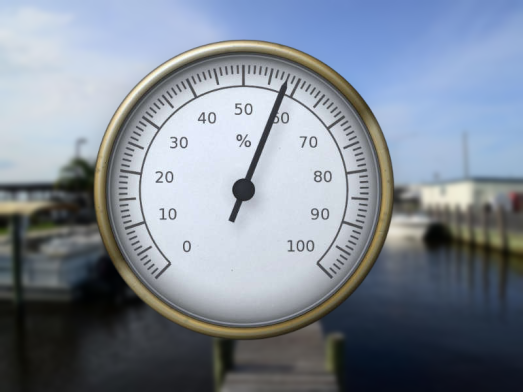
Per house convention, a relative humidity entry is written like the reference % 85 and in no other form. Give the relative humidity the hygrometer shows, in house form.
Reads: % 58
